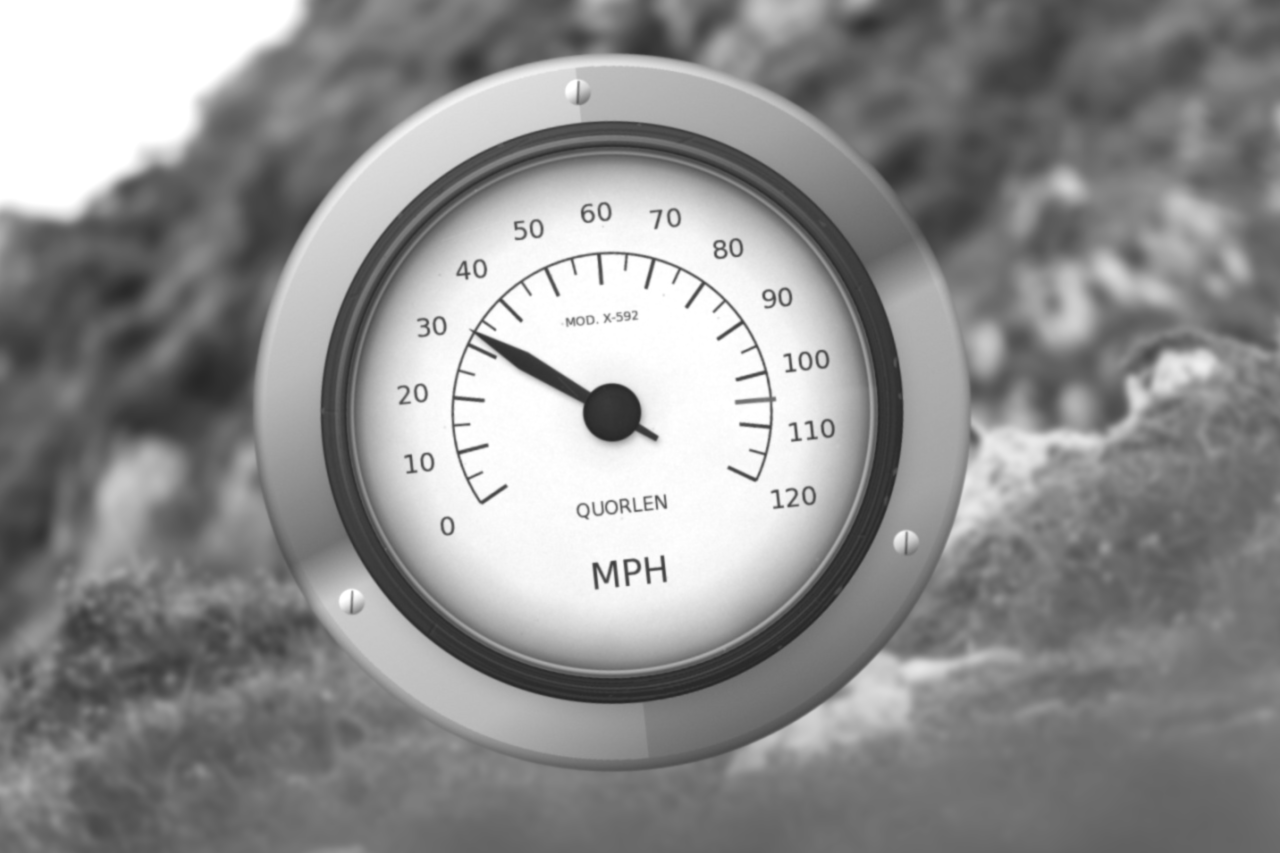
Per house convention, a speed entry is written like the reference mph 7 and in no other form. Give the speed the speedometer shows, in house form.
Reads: mph 32.5
